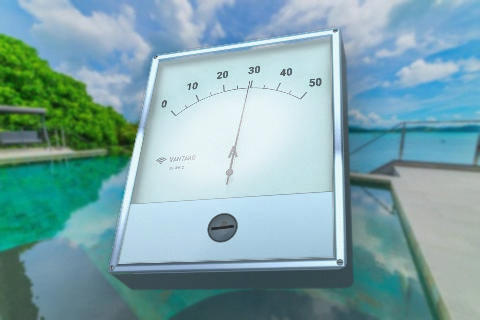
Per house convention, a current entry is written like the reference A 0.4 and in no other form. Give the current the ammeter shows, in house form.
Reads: A 30
